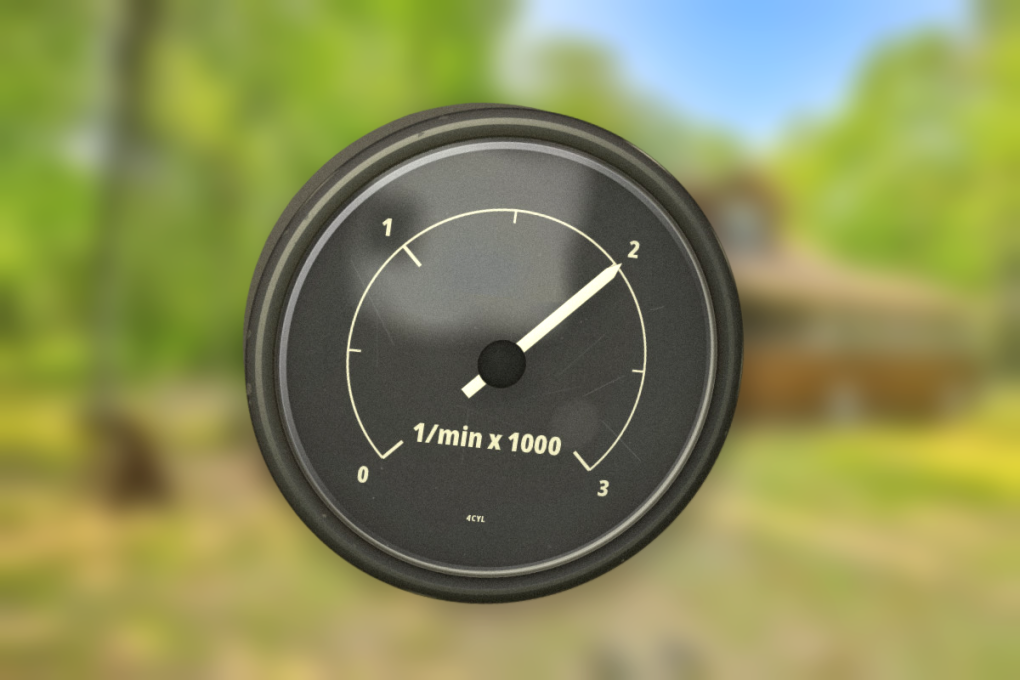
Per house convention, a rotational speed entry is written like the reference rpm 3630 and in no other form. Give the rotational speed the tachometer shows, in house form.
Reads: rpm 2000
